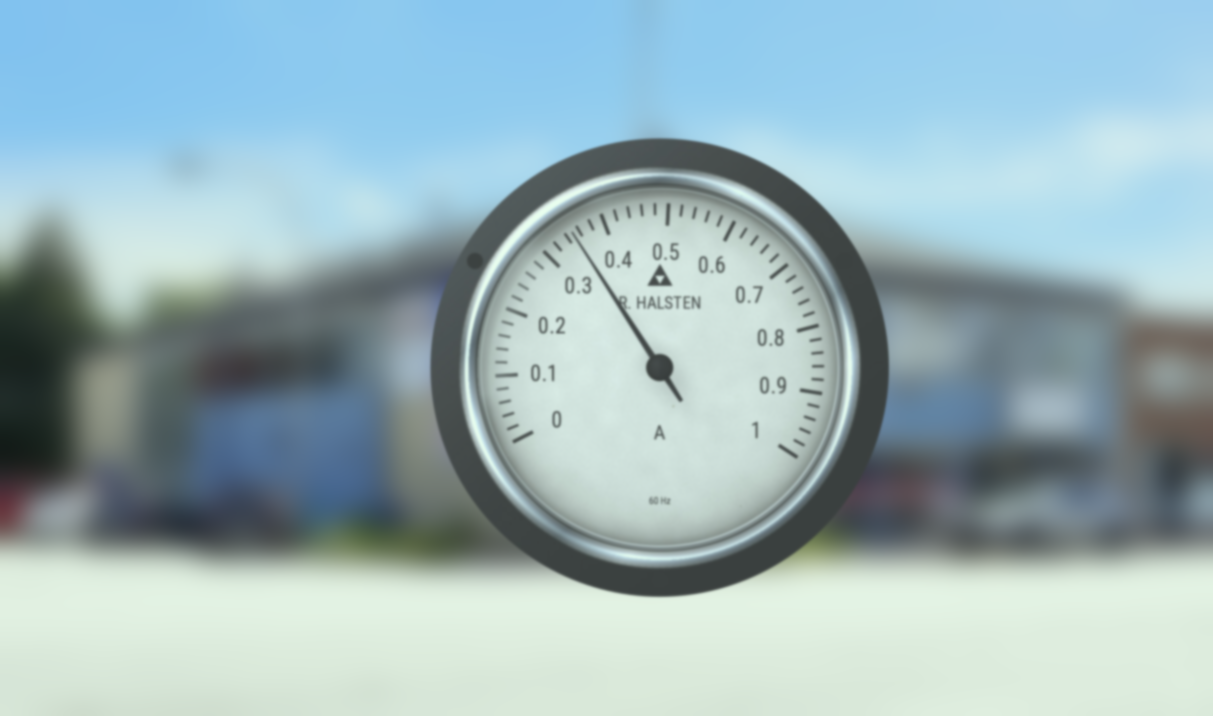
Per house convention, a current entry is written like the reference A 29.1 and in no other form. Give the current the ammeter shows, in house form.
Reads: A 0.35
